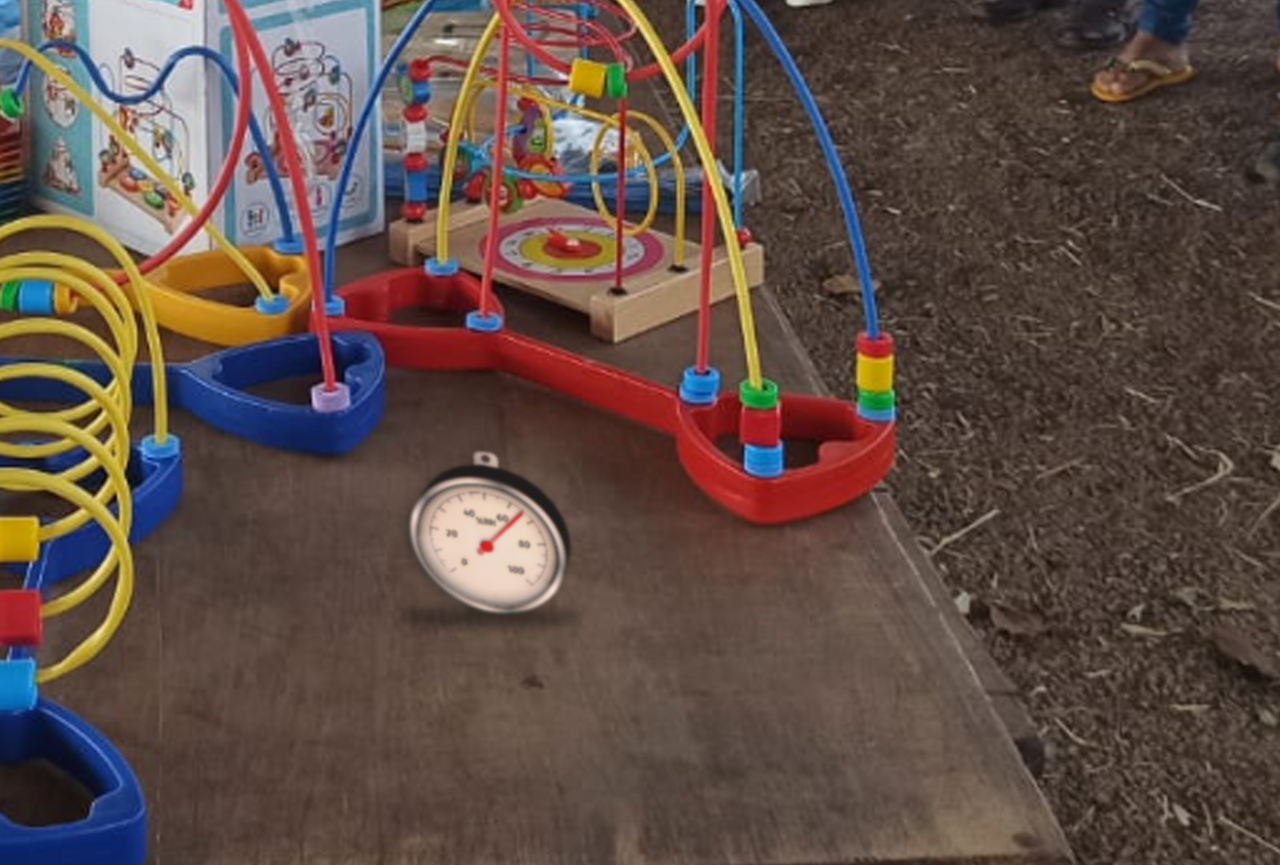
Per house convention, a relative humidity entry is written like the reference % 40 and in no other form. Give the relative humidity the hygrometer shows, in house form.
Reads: % 65
